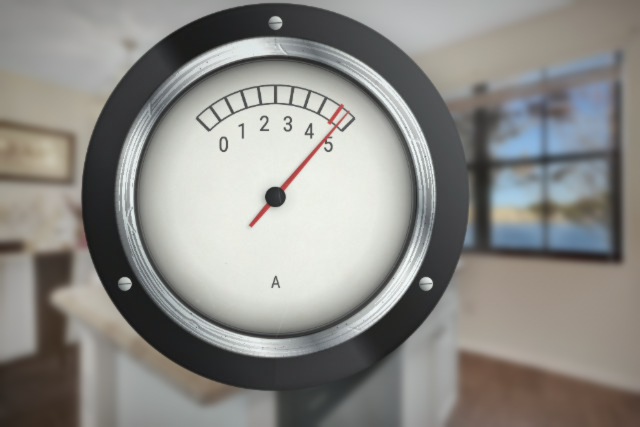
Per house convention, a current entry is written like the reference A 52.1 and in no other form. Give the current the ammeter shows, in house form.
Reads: A 4.75
